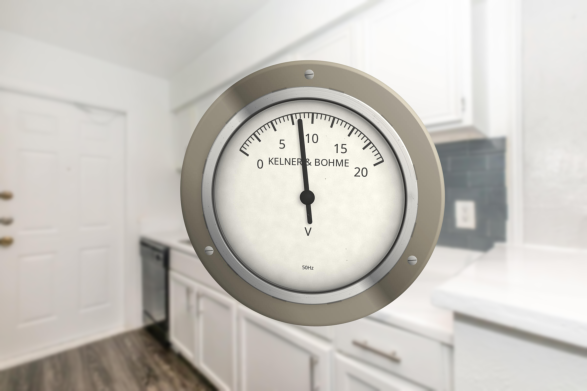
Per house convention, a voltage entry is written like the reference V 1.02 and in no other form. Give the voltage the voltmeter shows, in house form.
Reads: V 8.5
